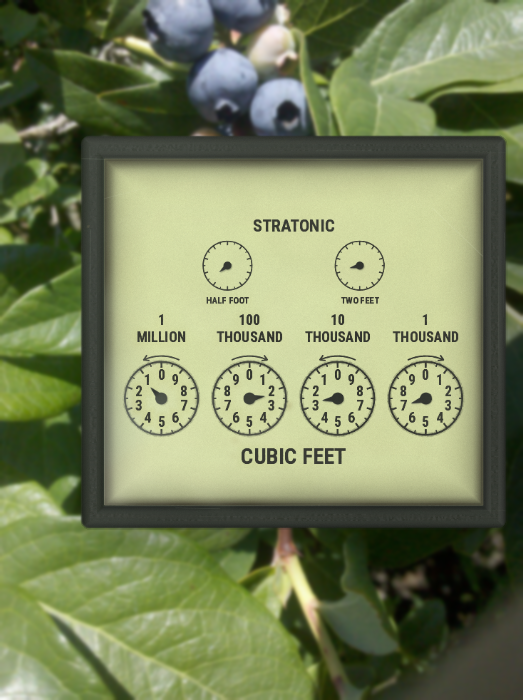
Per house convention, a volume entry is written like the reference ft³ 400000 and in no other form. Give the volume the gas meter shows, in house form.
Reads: ft³ 122700
